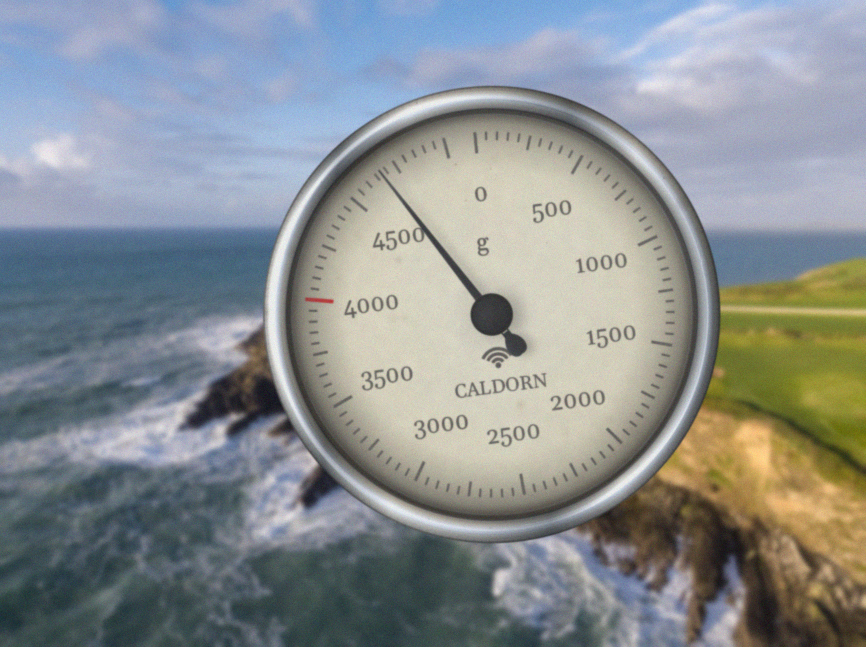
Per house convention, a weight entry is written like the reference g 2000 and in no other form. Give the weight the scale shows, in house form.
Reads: g 4675
